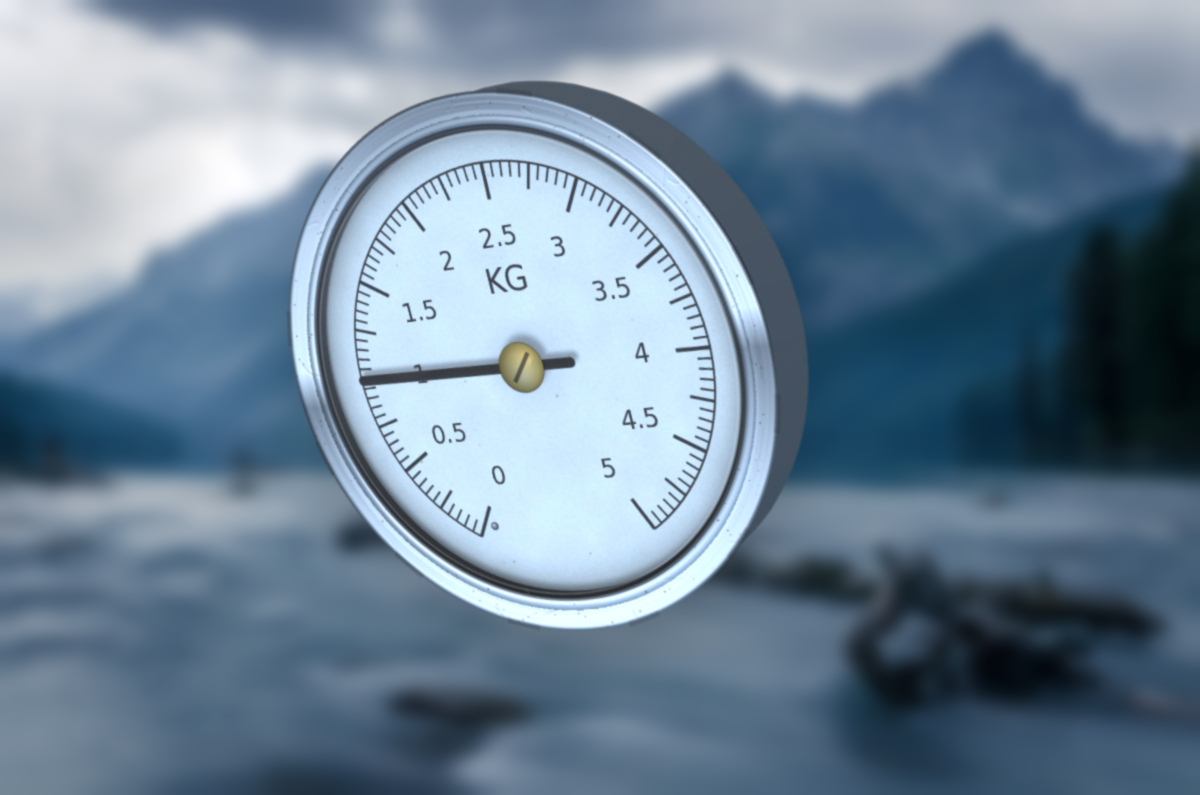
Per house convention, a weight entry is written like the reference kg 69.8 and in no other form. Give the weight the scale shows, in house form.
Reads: kg 1
